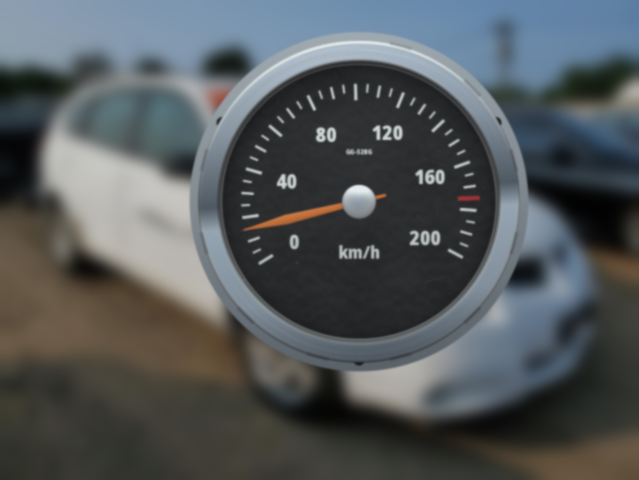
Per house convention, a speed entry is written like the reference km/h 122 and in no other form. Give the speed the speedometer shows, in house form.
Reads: km/h 15
